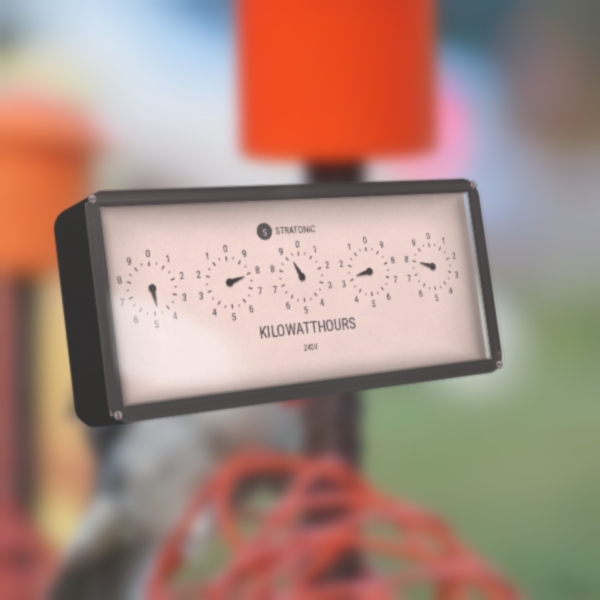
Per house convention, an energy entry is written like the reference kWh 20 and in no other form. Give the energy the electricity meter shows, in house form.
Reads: kWh 47928
